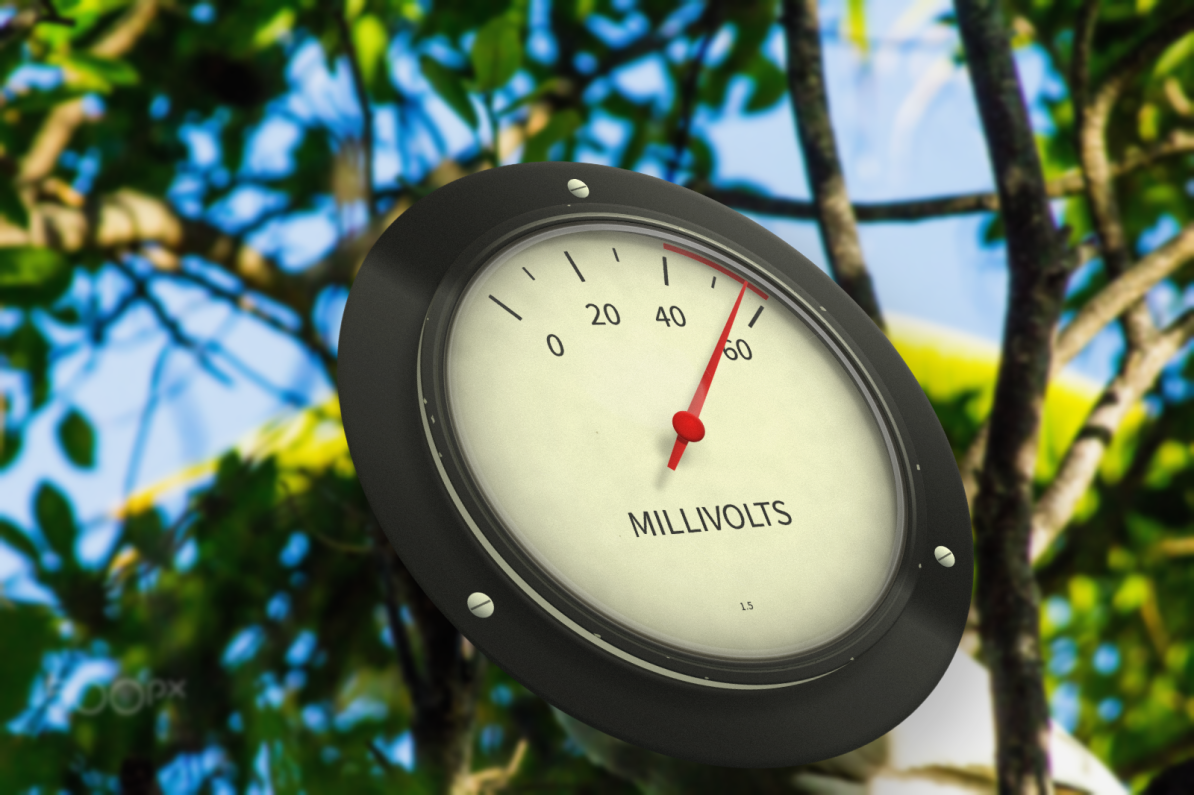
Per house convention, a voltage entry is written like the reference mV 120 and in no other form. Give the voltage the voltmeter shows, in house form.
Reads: mV 55
